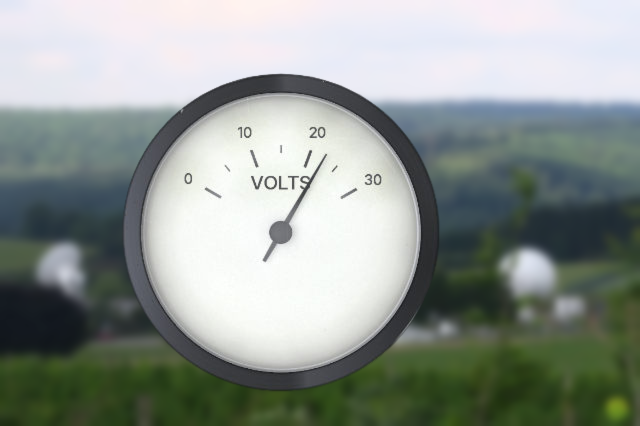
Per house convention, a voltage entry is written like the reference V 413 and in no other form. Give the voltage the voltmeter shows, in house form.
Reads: V 22.5
